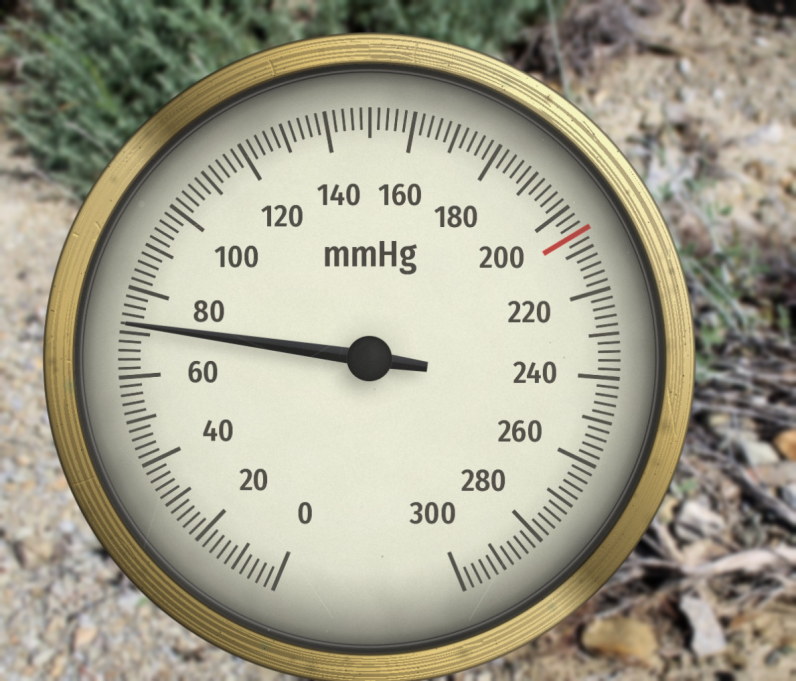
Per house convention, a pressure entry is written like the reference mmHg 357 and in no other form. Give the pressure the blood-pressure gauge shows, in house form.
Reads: mmHg 72
